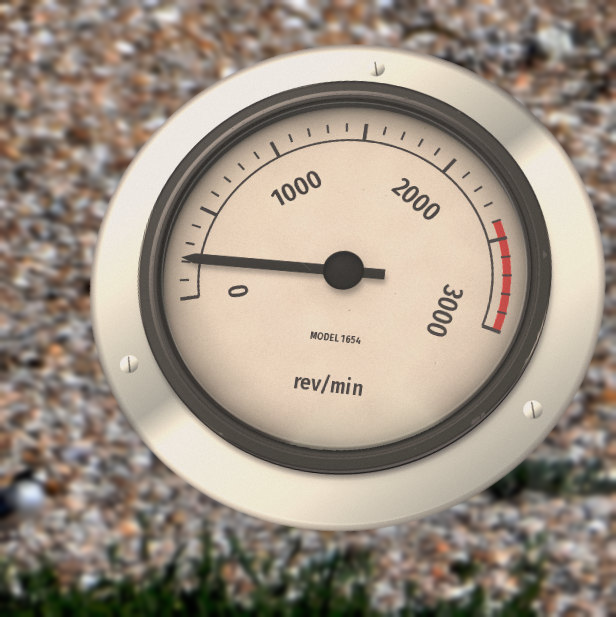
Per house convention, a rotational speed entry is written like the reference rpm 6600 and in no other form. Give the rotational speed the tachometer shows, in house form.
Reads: rpm 200
